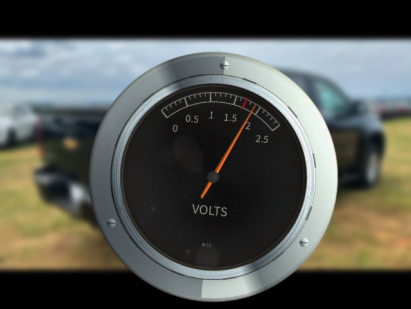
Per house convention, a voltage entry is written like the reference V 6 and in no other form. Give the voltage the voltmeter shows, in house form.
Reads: V 1.9
